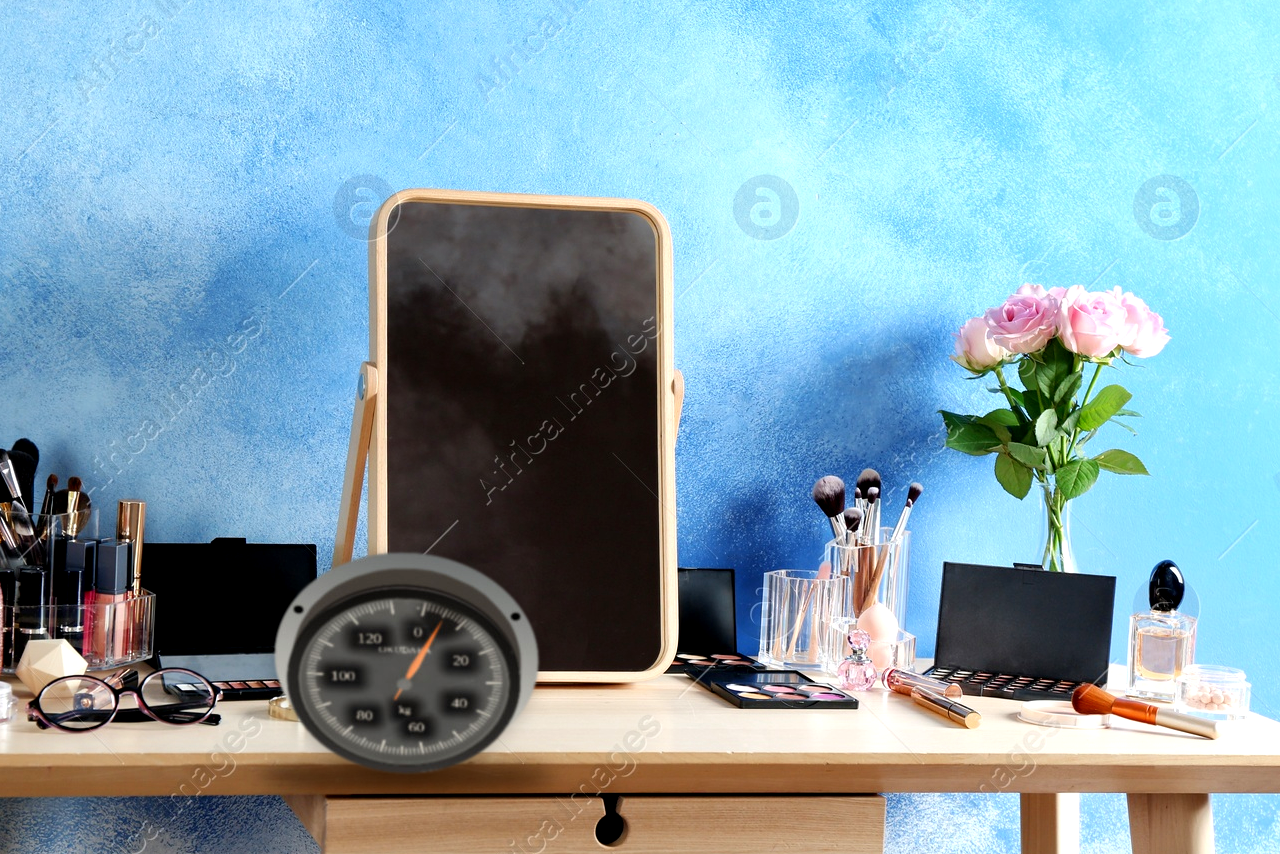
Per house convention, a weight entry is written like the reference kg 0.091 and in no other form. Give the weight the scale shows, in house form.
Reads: kg 5
